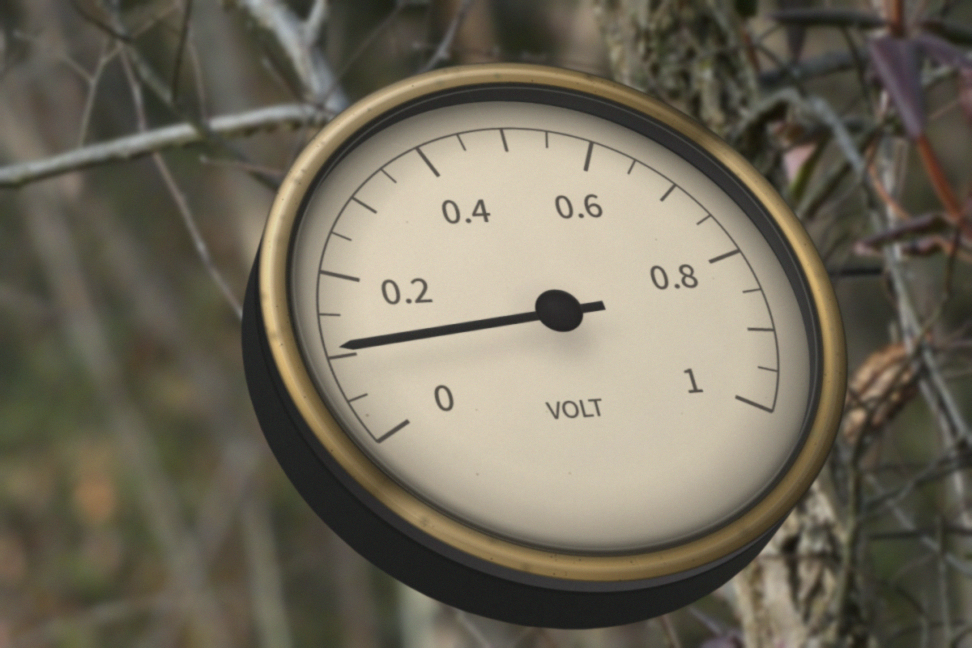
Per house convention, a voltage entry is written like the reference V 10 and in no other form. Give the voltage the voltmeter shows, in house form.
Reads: V 0.1
